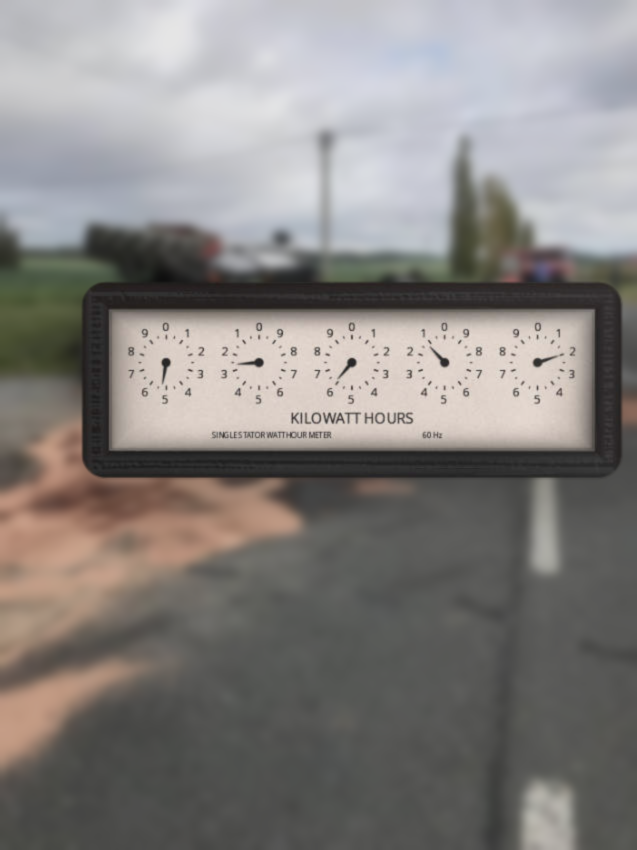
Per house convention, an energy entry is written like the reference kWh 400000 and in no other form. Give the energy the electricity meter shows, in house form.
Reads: kWh 52612
